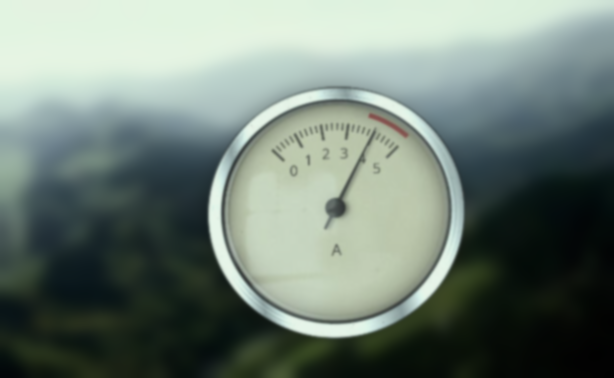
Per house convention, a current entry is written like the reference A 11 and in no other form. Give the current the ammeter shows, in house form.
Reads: A 4
